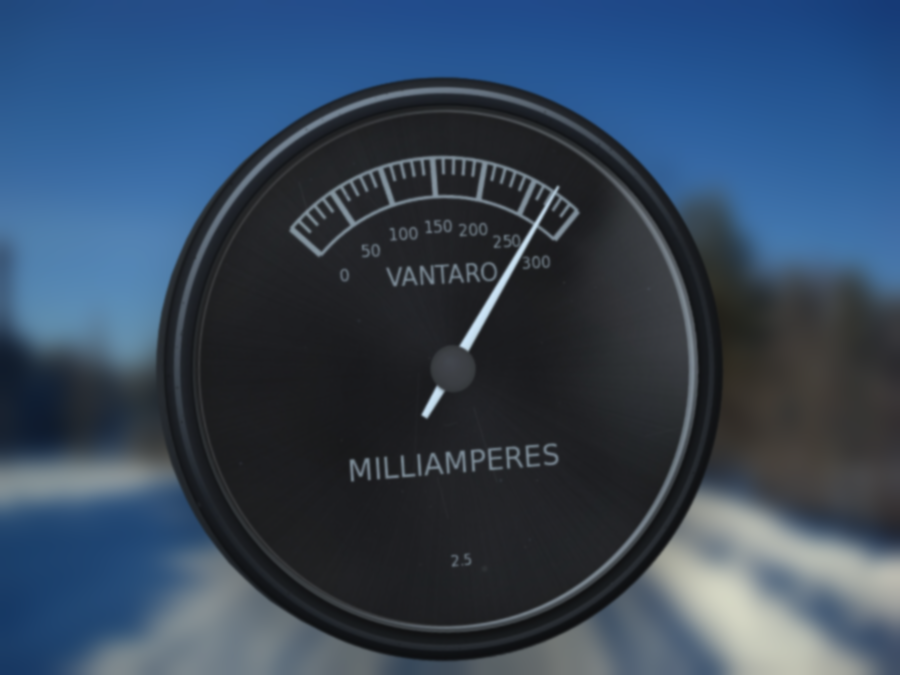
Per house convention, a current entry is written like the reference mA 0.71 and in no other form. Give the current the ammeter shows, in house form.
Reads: mA 270
